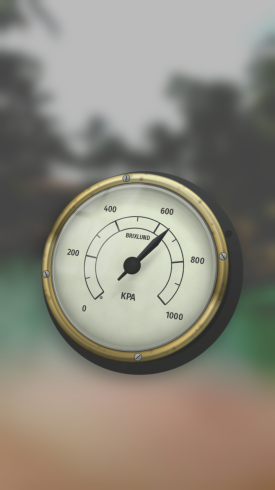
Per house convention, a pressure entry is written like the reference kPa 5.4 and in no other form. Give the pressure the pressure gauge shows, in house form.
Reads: kPa 650
